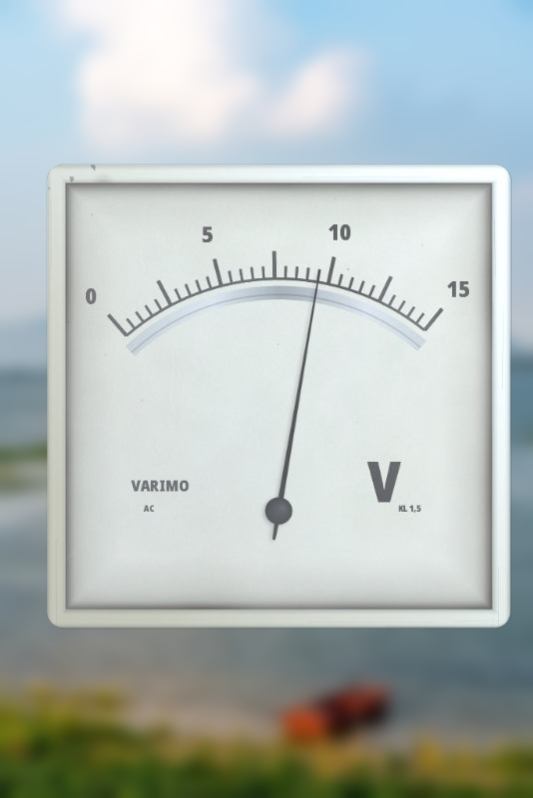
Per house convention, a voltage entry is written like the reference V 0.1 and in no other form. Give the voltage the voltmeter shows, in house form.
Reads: V 9.5
